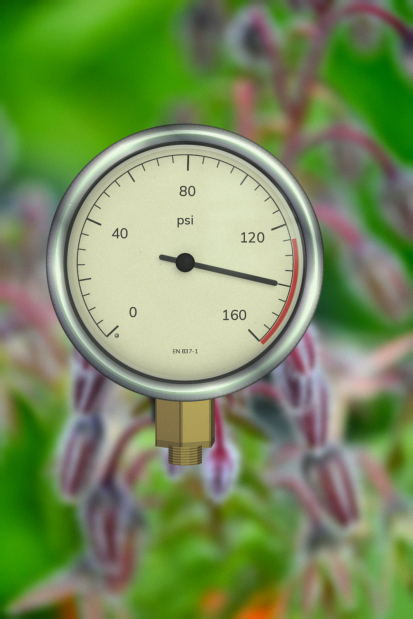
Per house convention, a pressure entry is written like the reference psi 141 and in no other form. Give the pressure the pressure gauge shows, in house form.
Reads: psi 140
